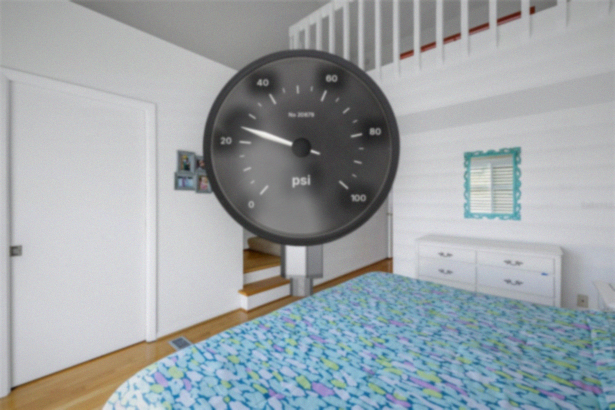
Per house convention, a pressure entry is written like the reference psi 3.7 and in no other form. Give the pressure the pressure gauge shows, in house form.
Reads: psi 25
